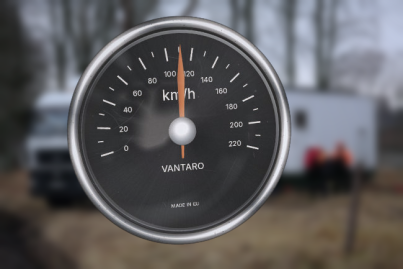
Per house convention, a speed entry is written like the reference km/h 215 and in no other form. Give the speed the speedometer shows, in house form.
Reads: km/h 110
